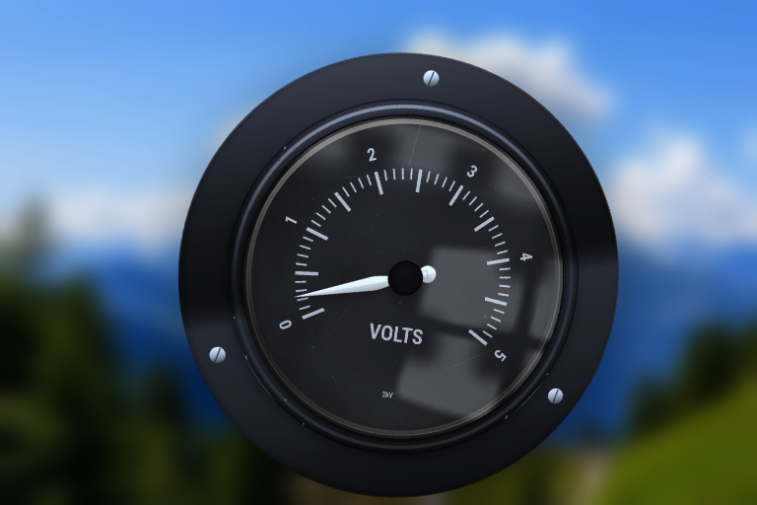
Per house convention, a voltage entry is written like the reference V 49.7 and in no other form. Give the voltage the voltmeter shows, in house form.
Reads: V 0.25
